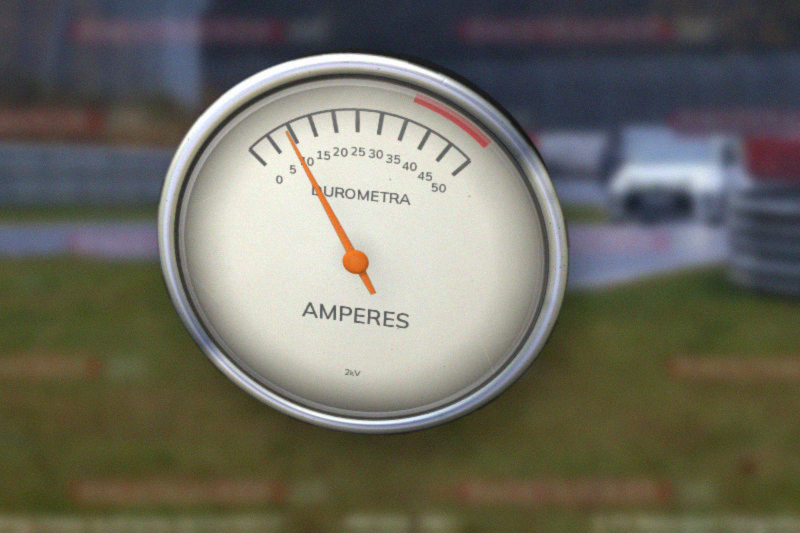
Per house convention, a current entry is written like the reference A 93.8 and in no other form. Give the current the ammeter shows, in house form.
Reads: A 10
